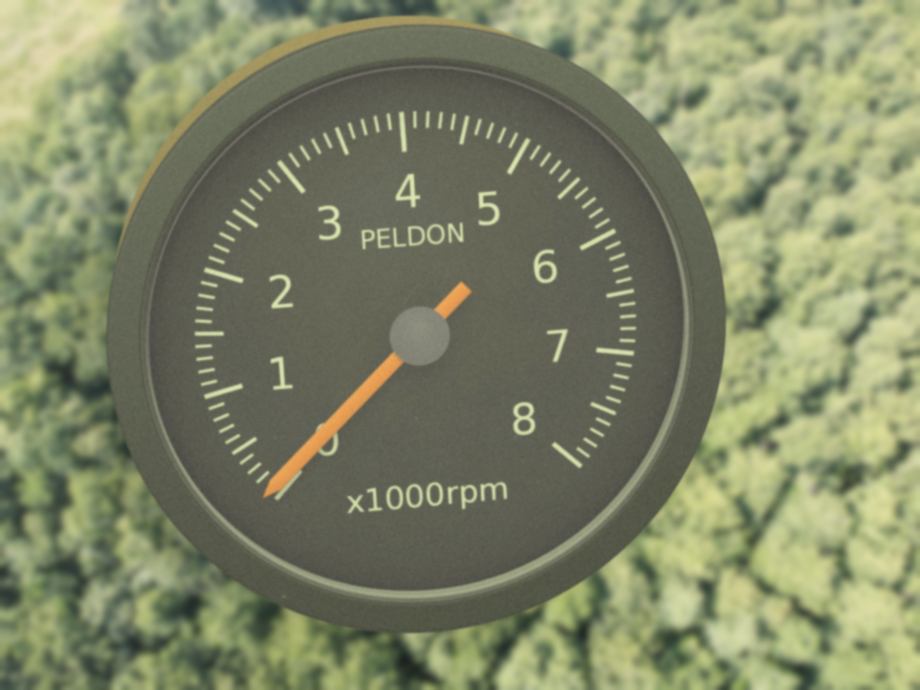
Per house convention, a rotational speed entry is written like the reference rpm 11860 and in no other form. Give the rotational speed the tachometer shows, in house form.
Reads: rpm 100
